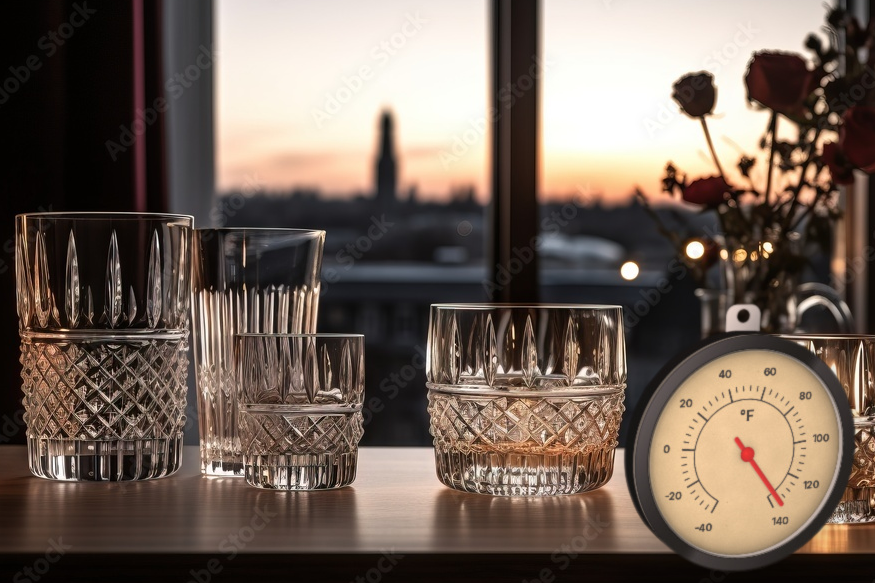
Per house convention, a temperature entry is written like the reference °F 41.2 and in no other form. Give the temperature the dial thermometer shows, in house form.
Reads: °F 136
